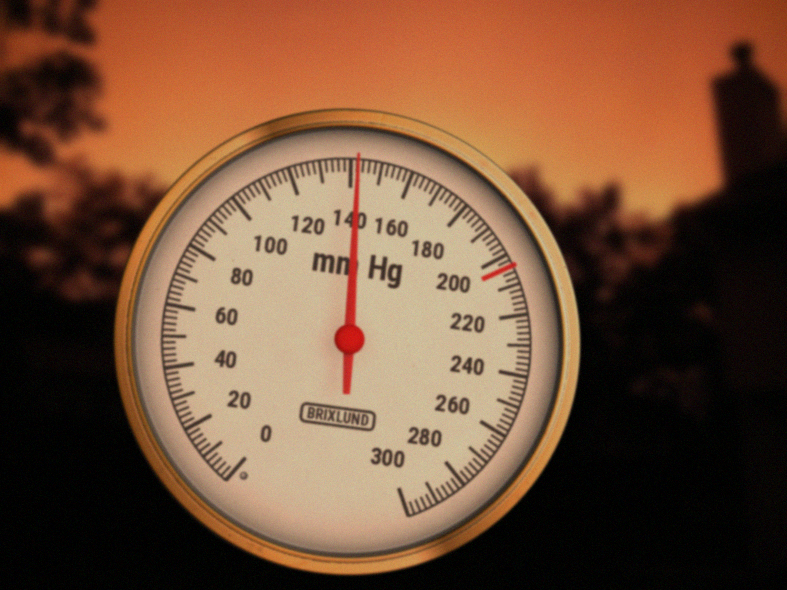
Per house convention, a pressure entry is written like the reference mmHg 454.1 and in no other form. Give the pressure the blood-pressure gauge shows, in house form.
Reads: mmHg 142
